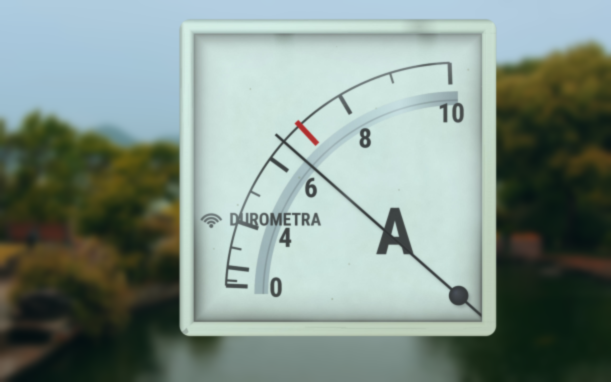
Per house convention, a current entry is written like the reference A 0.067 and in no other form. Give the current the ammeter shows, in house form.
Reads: A 6.5
